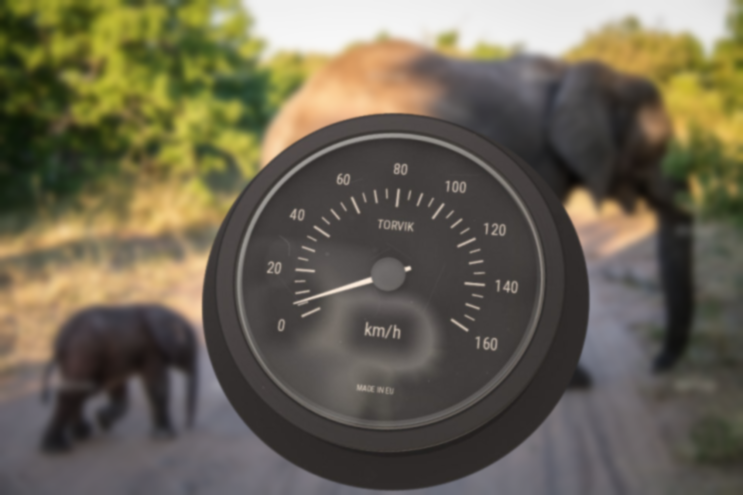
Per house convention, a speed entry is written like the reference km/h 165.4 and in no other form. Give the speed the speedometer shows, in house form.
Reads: km/h 5
